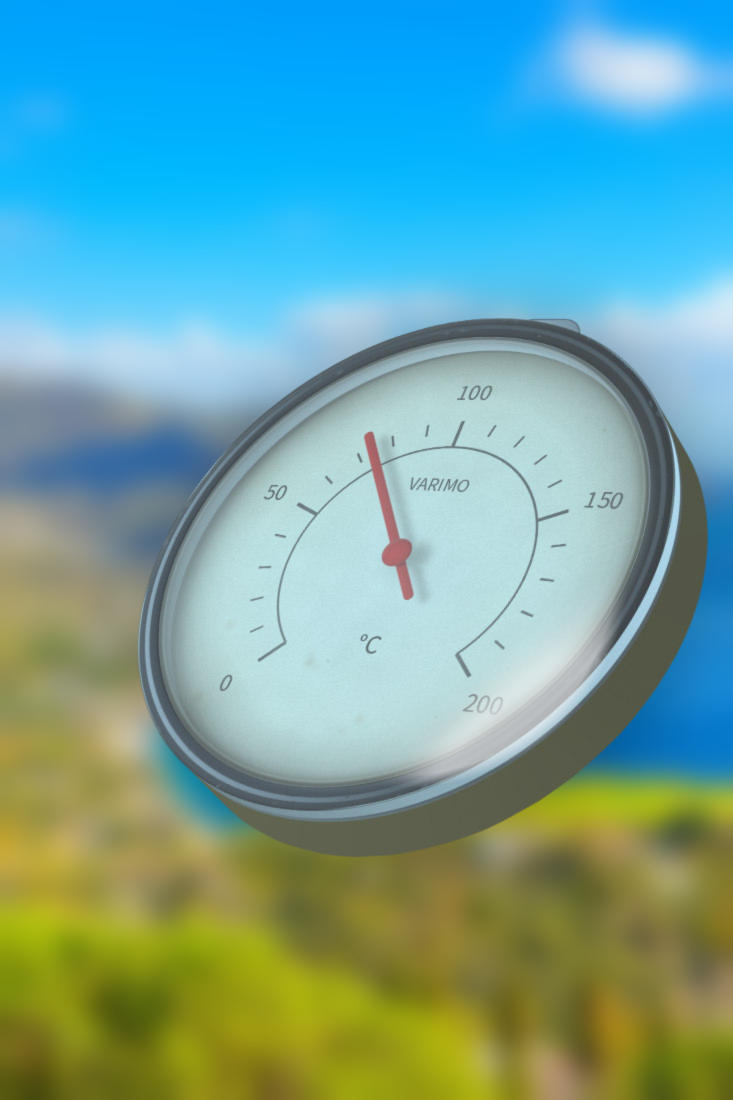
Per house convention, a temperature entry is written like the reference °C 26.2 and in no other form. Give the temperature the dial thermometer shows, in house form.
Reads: °C 75
